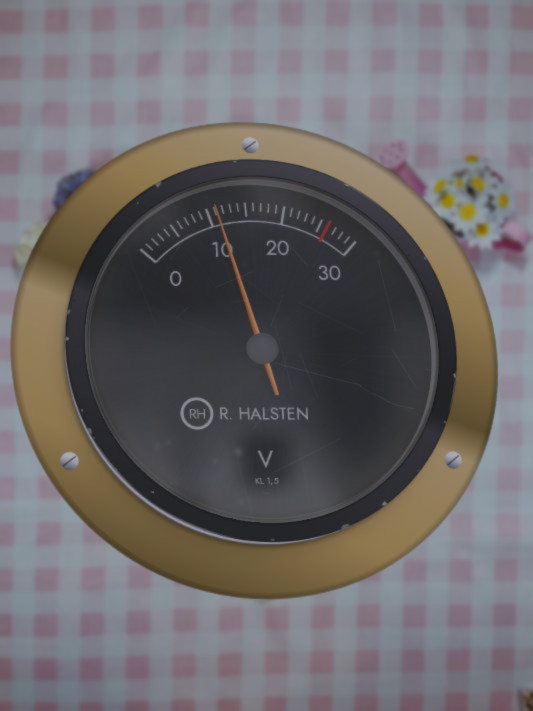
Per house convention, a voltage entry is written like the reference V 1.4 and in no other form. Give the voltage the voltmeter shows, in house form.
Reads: V 11
